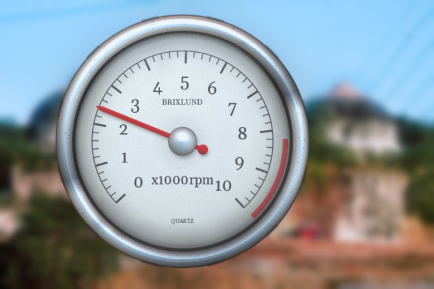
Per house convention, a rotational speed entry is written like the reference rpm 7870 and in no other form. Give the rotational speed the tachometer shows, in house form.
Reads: rpm 2400
